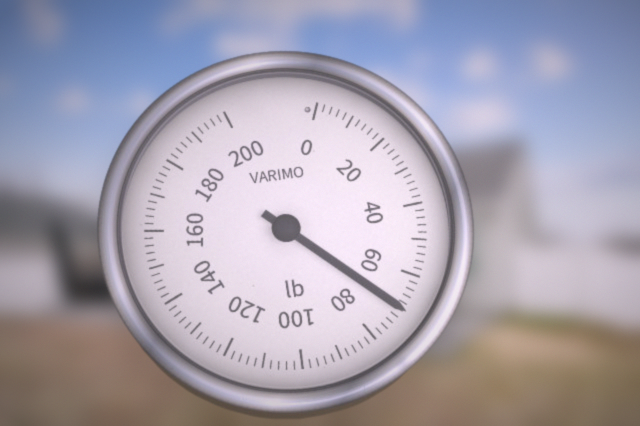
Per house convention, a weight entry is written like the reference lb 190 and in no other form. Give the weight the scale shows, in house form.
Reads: lb 70
